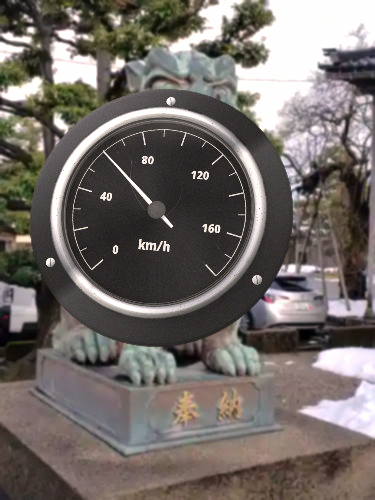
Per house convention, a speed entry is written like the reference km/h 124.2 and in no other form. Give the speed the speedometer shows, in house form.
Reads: km/h 60
